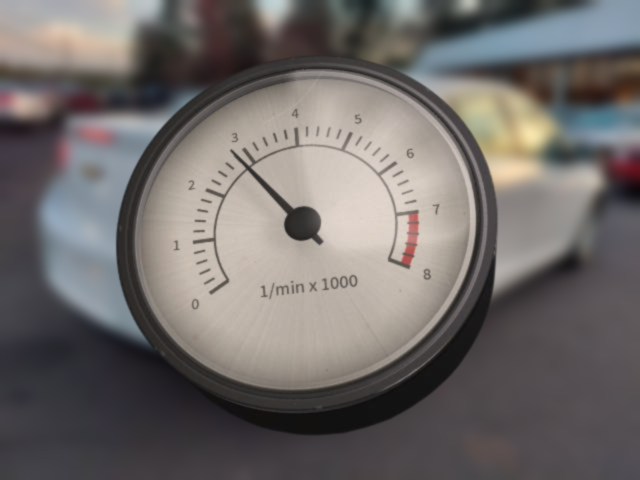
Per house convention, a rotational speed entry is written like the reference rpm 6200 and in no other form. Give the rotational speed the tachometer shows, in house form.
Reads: rpm 2800
